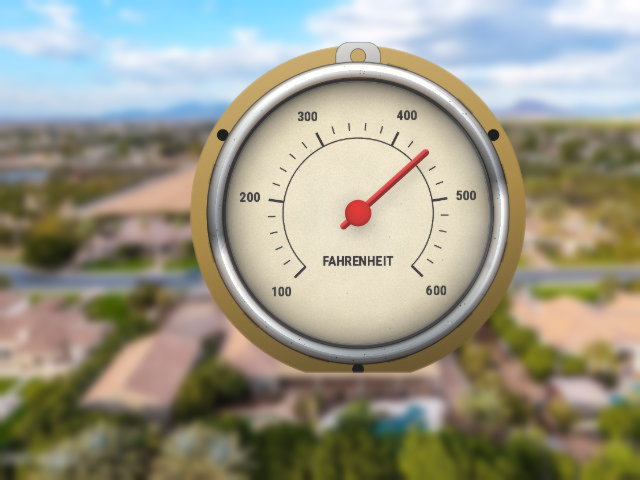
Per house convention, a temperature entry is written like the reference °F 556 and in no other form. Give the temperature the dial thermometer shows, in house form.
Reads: °F 440
